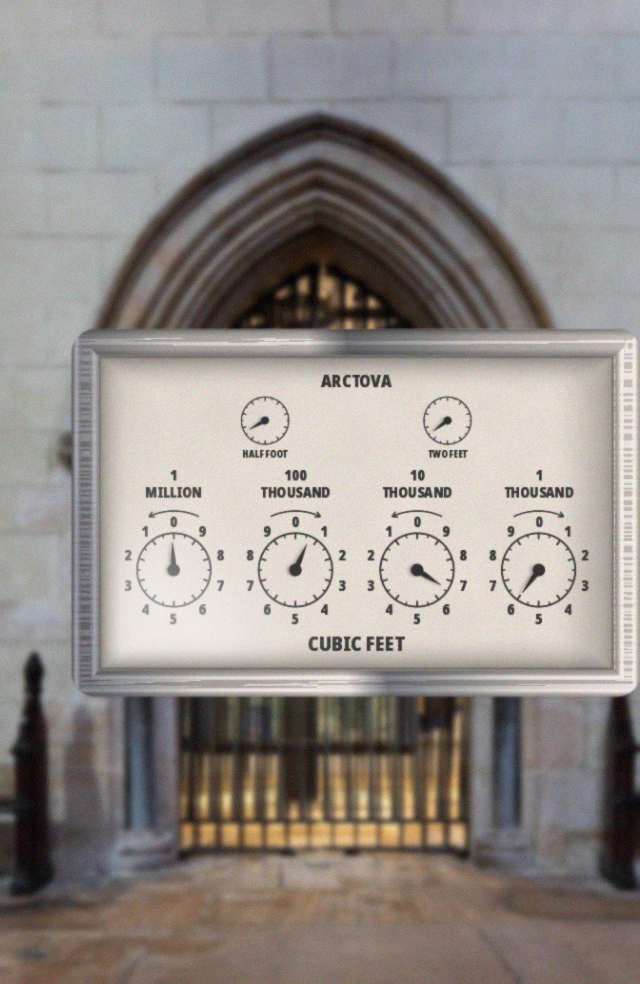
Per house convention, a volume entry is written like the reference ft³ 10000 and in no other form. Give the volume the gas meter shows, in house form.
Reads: ft³ 6600
